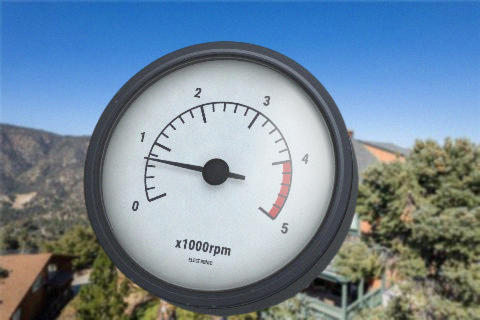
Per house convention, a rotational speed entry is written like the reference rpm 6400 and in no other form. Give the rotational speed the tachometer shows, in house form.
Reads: rpm 700
